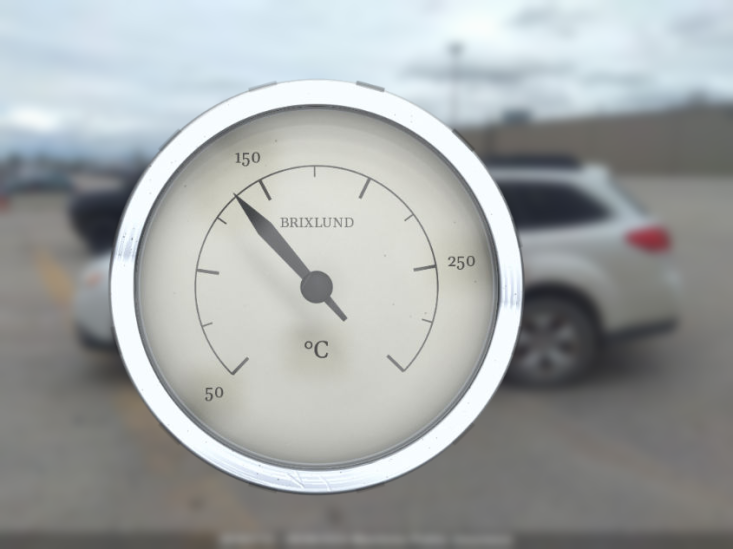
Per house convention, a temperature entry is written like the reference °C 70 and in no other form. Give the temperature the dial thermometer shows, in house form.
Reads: °C 137.5
